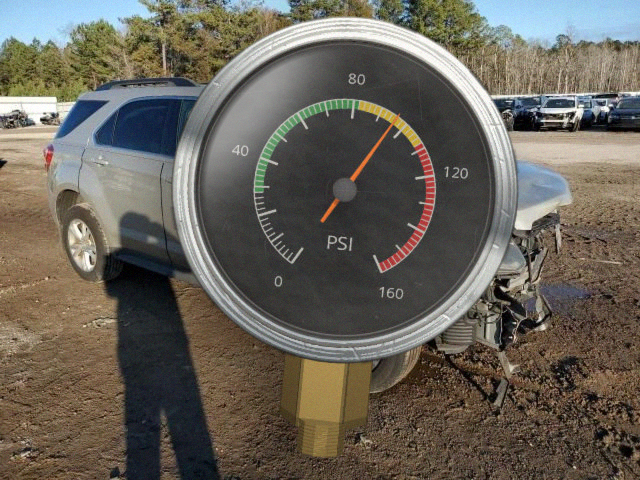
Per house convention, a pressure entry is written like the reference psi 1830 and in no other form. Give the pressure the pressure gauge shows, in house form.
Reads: psi 96
